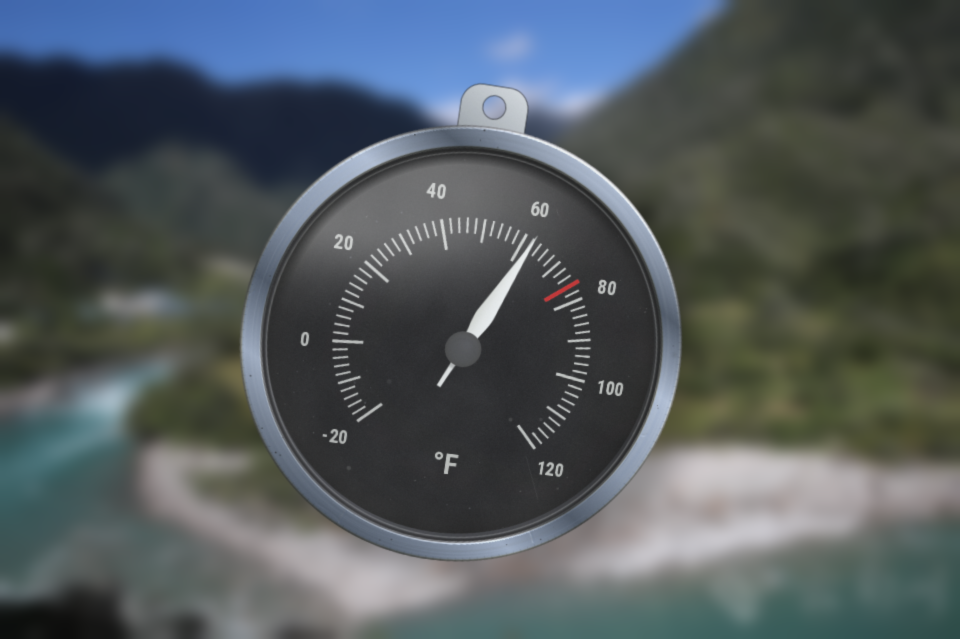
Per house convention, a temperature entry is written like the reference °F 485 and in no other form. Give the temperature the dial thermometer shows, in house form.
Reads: °F 62
